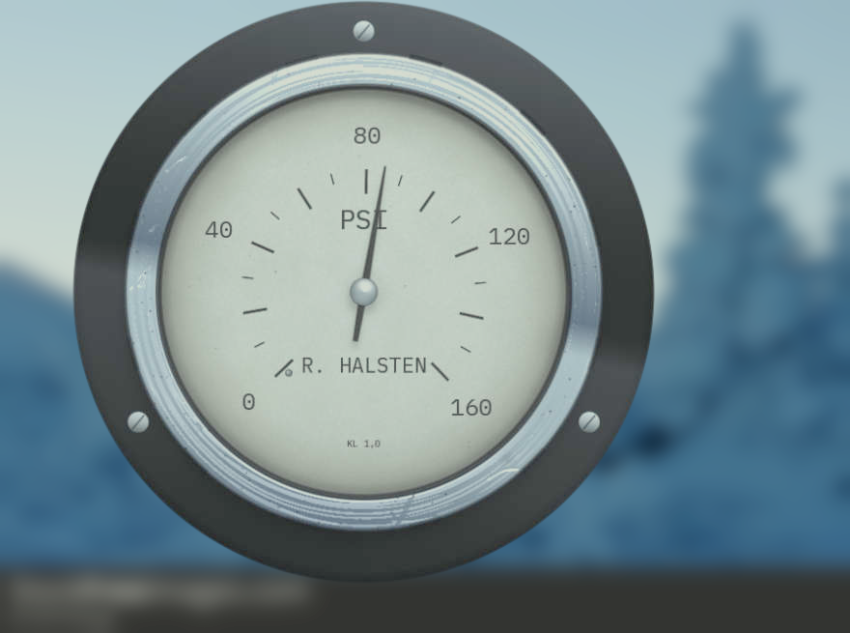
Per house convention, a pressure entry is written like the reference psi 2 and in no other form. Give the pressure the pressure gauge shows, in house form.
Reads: psi 85
